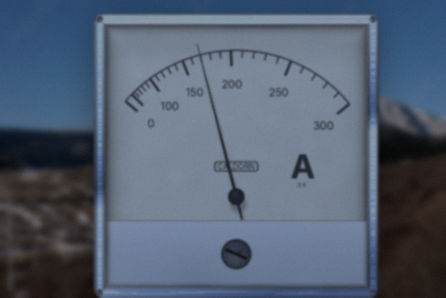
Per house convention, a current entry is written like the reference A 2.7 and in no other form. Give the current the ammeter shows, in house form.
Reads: A 170
